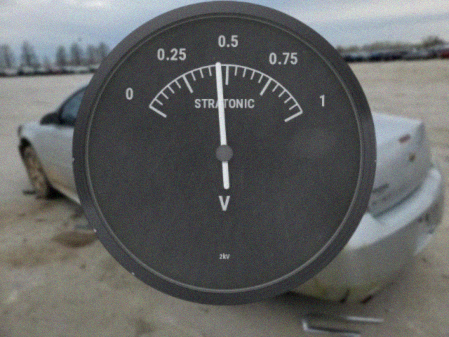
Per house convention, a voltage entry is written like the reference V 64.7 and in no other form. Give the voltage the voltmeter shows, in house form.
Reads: V 0.45
